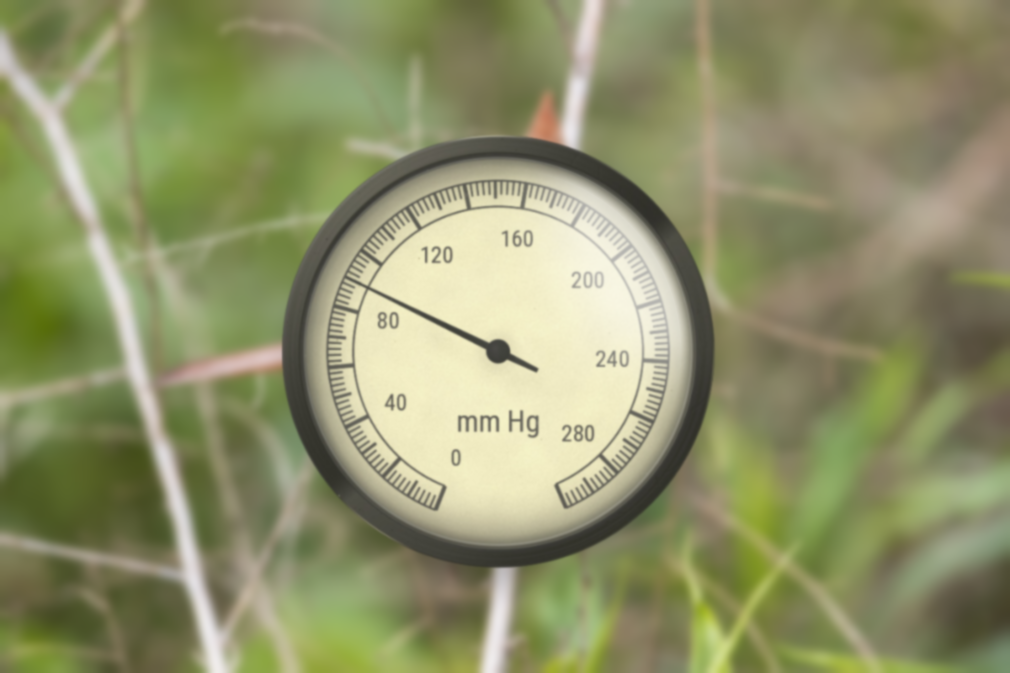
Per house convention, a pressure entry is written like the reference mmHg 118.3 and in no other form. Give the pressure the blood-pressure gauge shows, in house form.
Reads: mmHg 90
